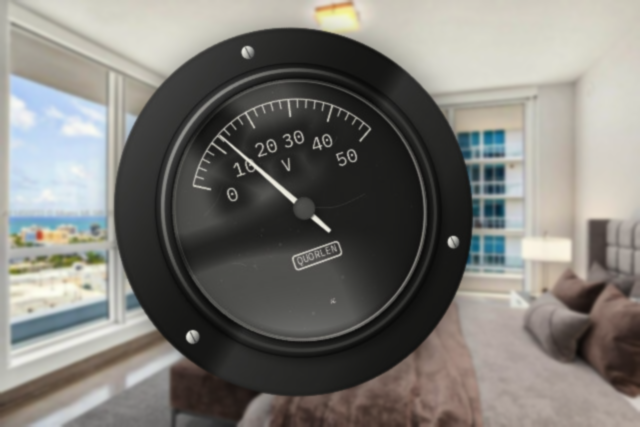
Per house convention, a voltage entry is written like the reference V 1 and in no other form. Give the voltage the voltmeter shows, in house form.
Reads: V 12
